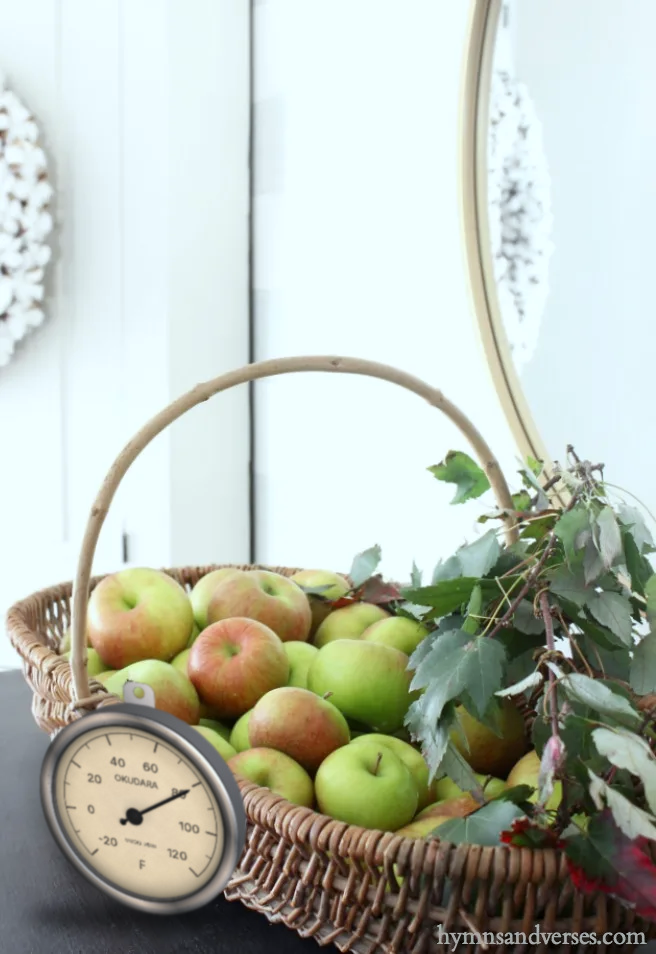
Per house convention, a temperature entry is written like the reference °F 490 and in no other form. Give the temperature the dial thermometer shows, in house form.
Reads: °F 80
